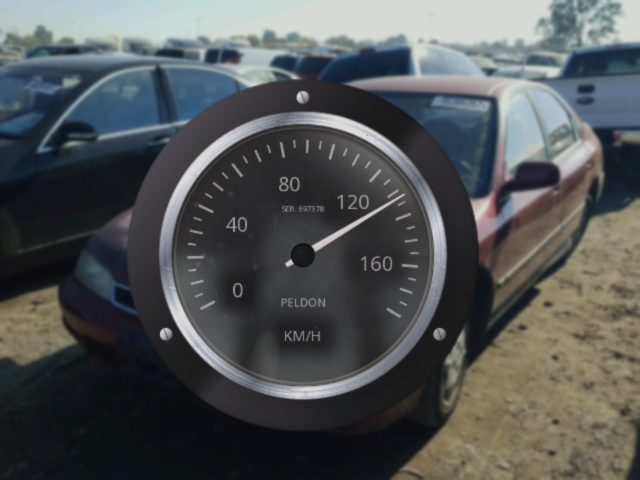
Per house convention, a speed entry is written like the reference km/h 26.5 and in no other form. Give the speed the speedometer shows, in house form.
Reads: km/h 132.5
